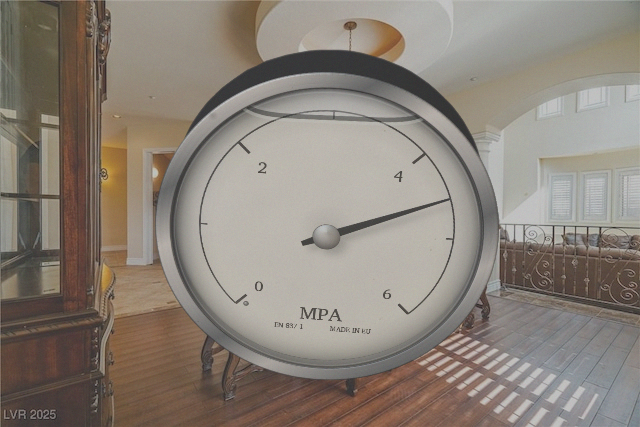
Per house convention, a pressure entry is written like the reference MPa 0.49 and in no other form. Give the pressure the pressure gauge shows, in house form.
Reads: MPa 4.5
